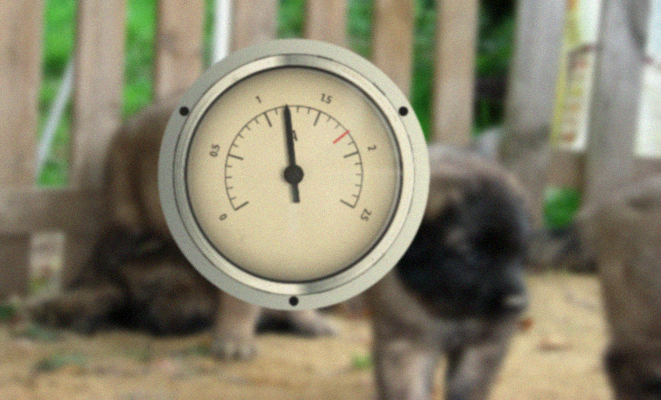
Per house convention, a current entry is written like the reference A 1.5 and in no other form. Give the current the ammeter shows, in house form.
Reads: A 1.2
